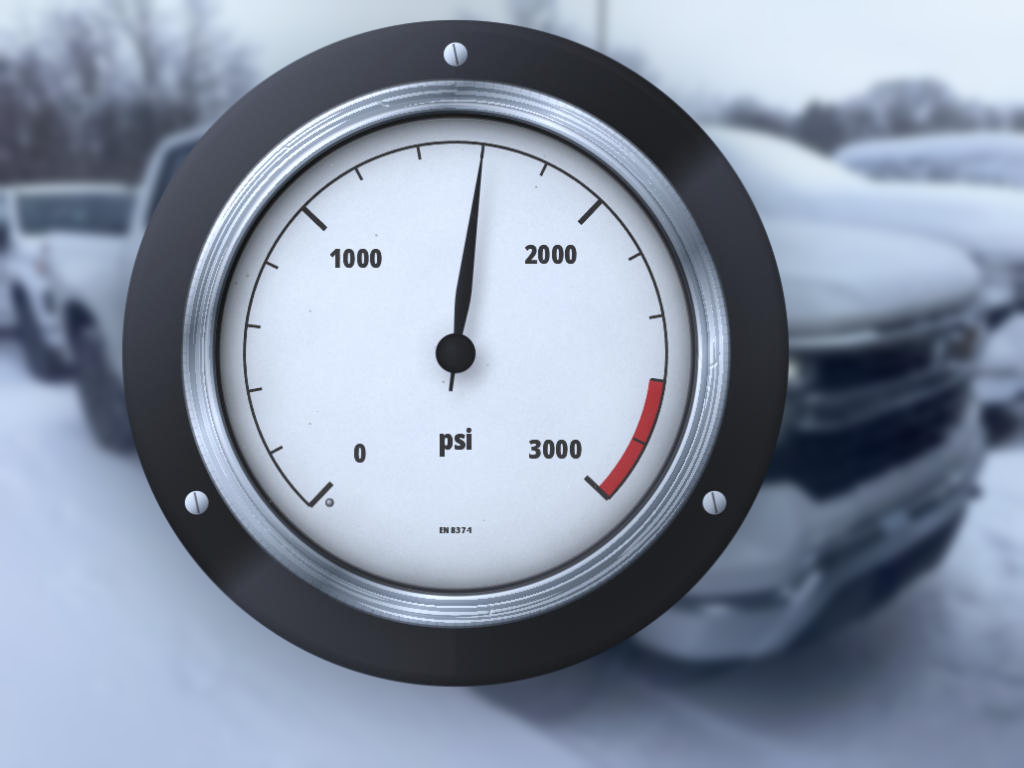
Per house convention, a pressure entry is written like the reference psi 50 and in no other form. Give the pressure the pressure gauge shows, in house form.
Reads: psi 1600
